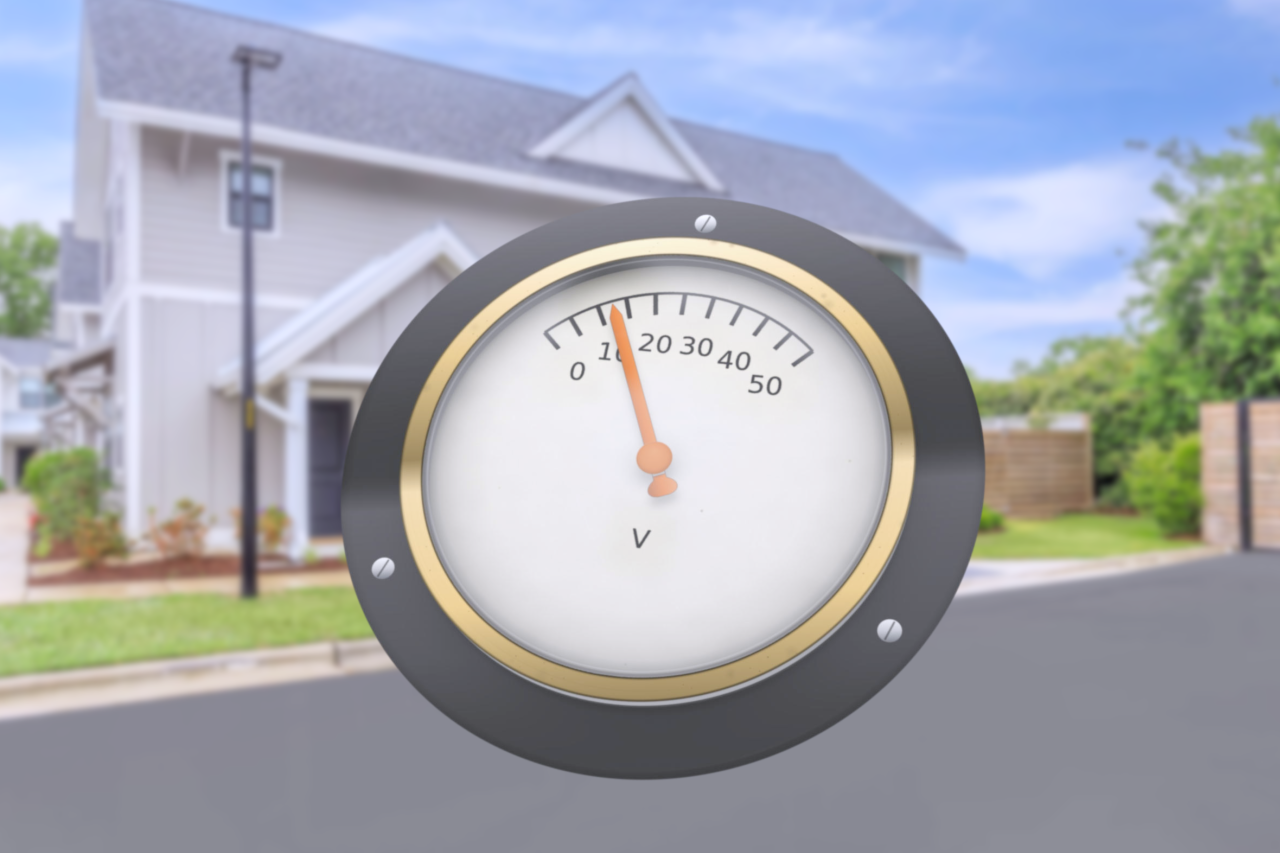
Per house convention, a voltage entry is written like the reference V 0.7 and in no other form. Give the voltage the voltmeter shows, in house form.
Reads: V 12.5
